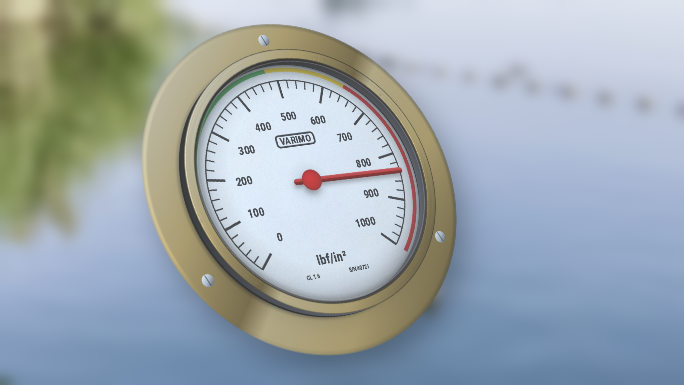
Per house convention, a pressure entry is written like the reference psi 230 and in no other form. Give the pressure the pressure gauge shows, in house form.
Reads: psi 840
